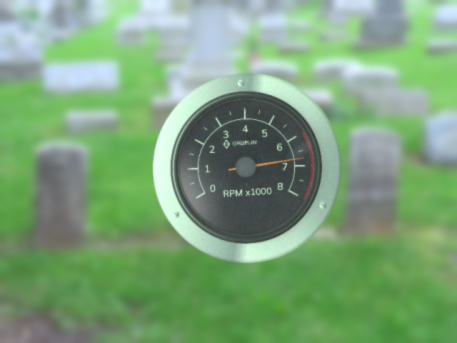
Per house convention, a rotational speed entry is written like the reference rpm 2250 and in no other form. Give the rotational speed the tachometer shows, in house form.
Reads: rpm 6750
